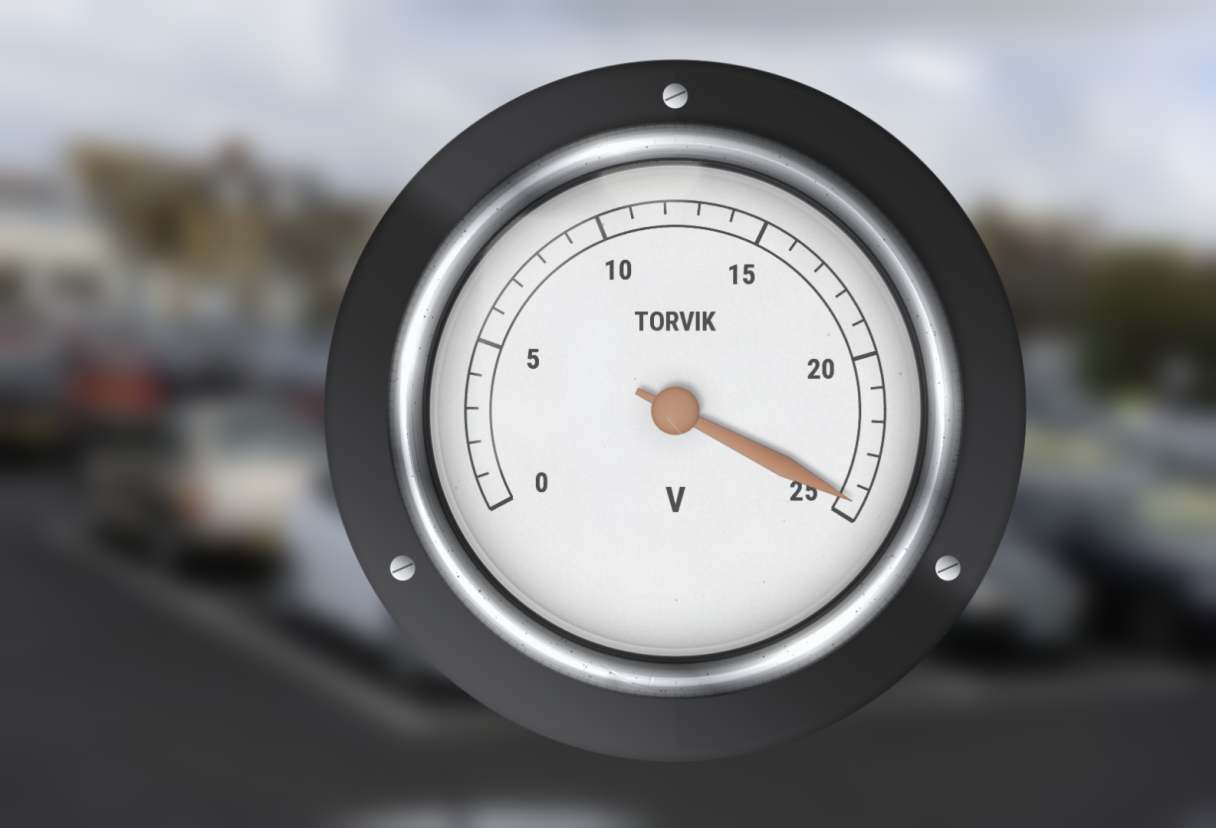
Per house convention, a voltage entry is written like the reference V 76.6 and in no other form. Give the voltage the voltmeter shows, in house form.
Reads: V 24.5
